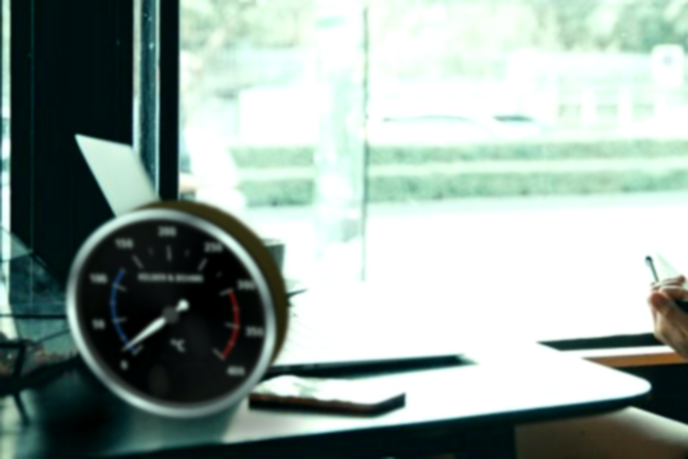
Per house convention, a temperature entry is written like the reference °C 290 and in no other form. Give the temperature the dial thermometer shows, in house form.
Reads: °C 12.5
